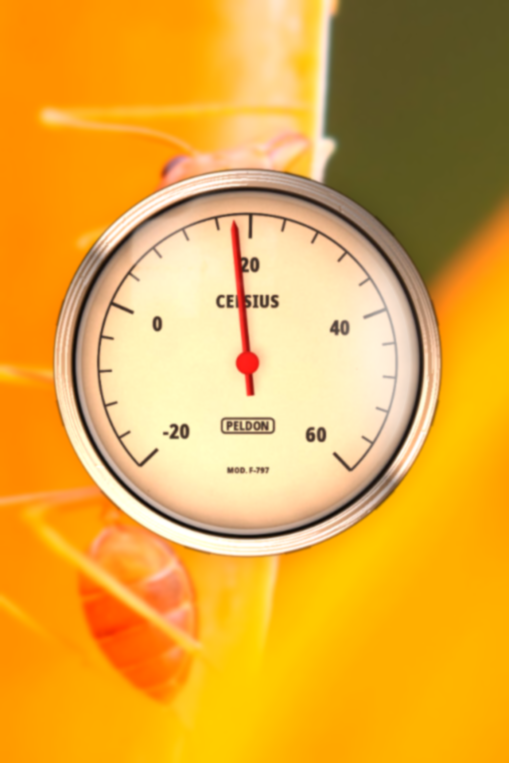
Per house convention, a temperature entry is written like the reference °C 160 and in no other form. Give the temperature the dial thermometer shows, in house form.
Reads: °C 18
